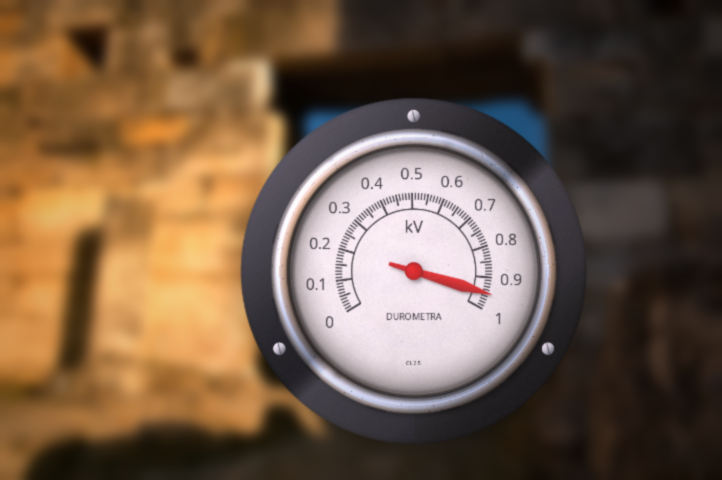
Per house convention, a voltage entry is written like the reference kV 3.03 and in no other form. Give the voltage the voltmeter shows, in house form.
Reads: kV 0.95
